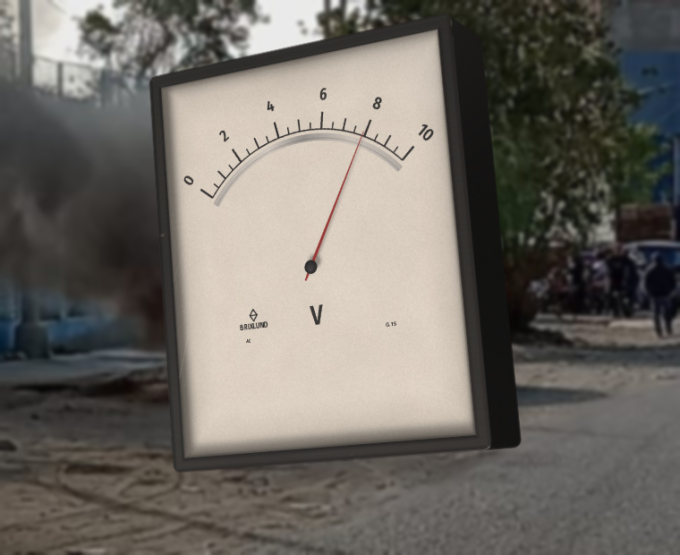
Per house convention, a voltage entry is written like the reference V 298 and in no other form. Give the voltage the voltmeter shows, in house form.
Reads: V 8
